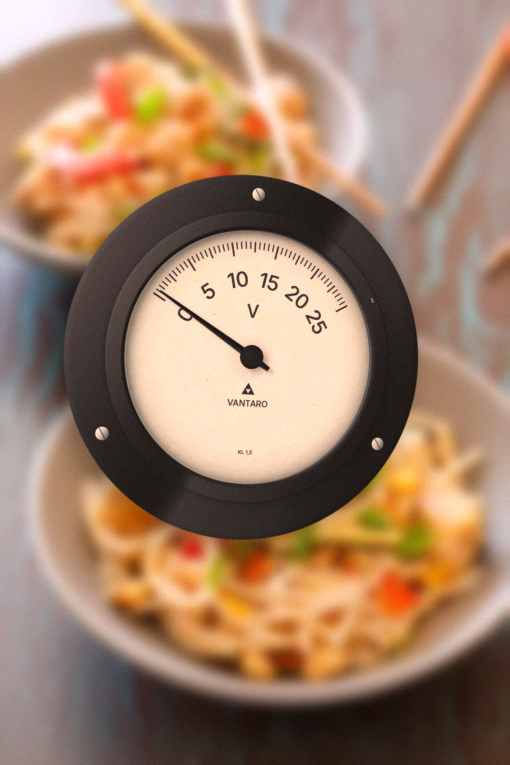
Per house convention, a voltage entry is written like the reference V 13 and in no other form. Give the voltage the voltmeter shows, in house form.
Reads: V 0.5
